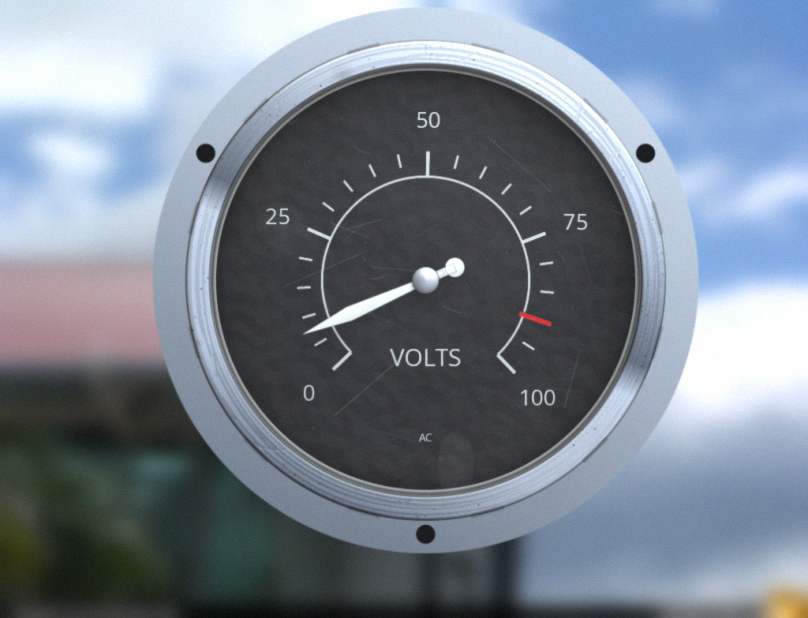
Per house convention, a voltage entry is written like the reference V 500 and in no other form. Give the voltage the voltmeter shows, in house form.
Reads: V 7.5
